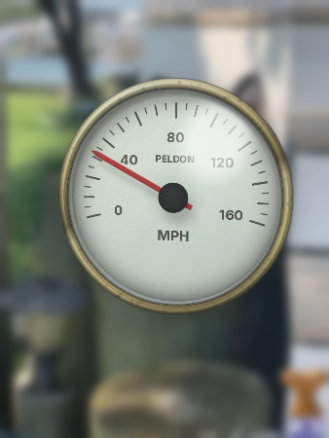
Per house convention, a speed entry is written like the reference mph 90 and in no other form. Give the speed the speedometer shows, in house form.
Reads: mph 32.5
